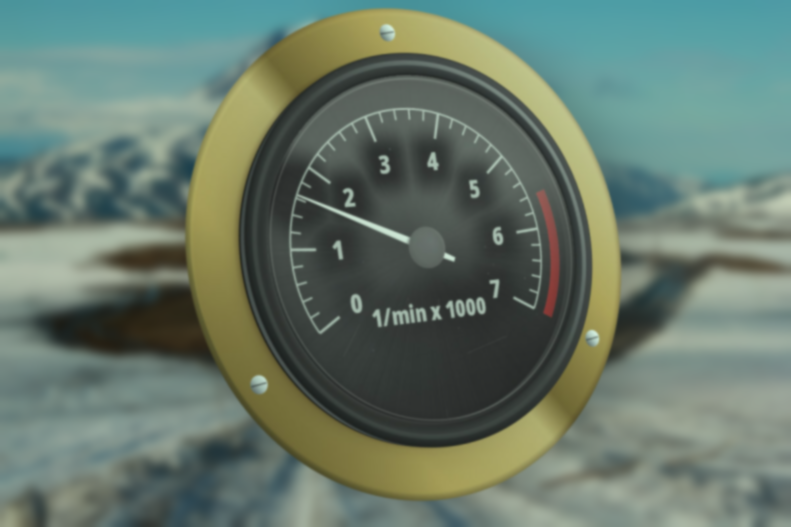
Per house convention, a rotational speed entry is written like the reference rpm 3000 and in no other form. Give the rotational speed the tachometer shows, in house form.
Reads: rpm 1600
